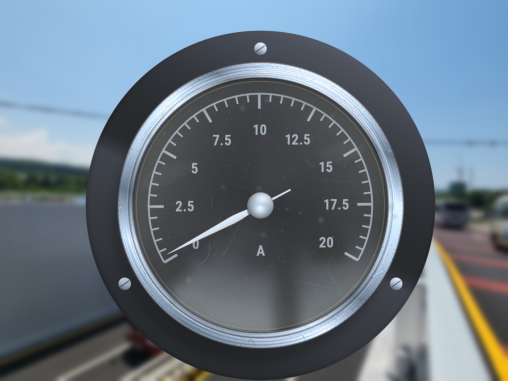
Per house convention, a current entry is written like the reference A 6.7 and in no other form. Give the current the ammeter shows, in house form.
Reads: A 0.25
